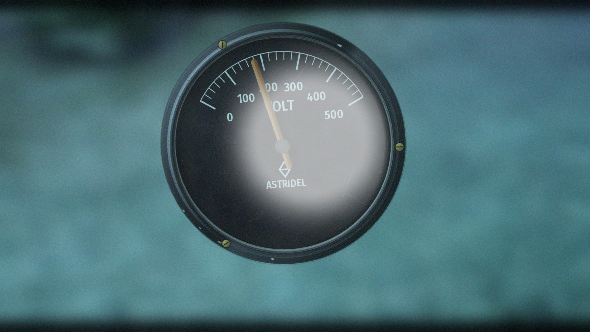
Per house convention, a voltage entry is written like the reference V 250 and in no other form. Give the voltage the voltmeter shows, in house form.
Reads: V 180
